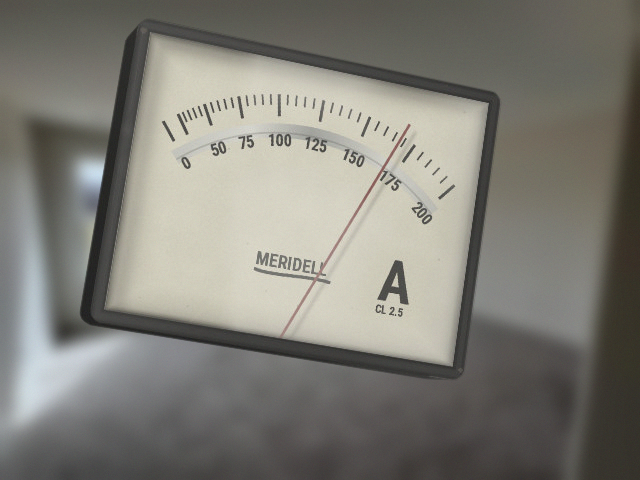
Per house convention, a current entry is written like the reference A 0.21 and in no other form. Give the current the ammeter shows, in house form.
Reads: A 167.5
